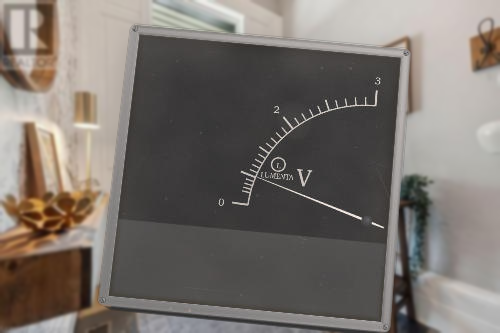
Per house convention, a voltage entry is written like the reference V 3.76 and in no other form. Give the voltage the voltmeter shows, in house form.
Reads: V 1
